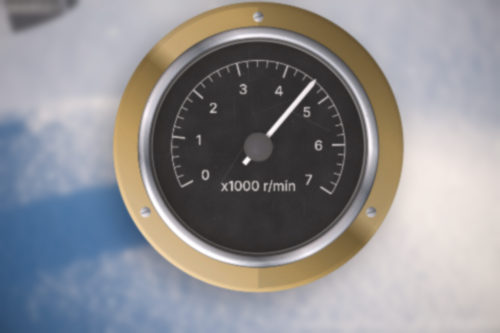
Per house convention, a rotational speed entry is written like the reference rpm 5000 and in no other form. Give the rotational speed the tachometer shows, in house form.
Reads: rpm 4600
